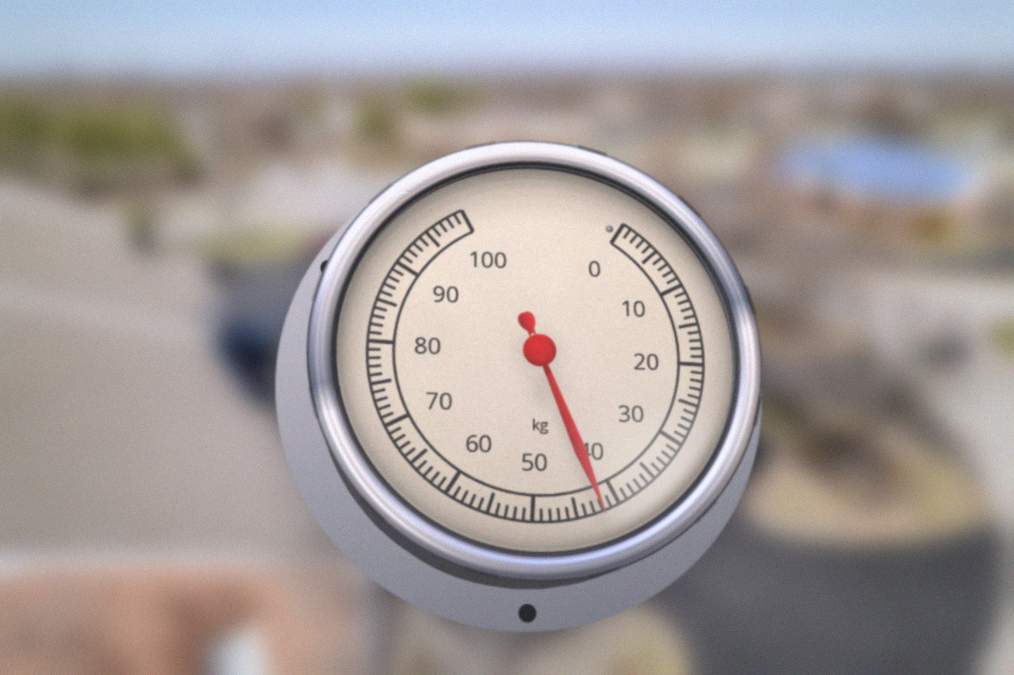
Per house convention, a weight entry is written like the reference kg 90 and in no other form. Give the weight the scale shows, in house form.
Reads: kg 42
